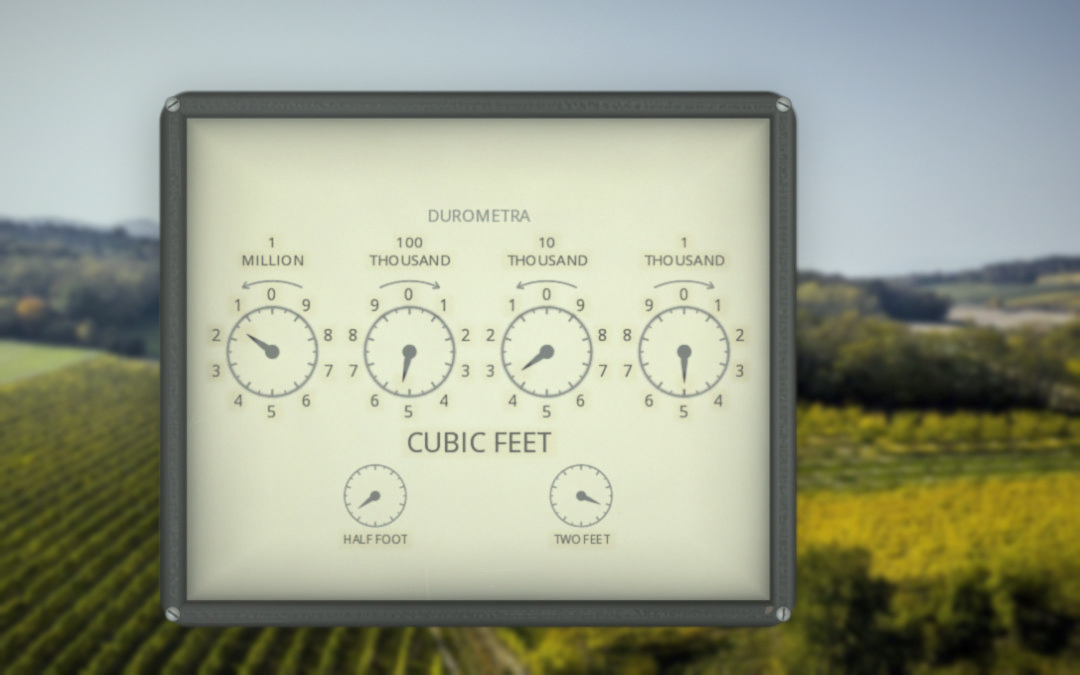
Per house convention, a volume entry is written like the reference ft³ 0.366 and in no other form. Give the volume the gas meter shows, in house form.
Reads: ft³ 153500
